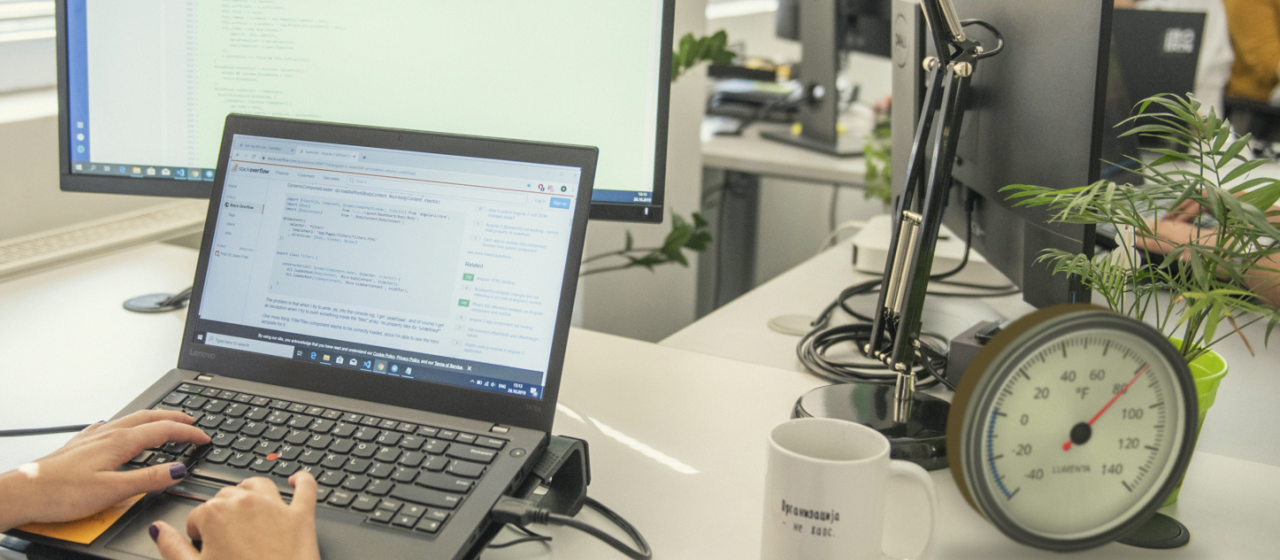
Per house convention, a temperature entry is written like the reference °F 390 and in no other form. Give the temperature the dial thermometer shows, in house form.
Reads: °F 80
